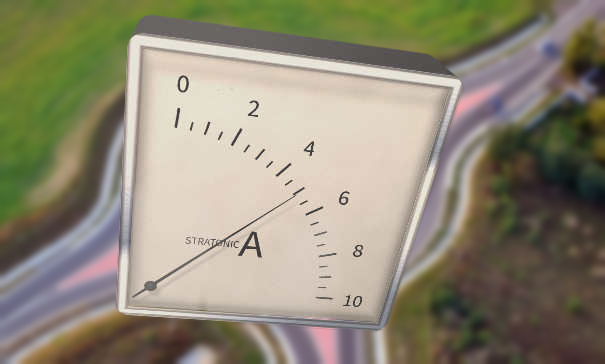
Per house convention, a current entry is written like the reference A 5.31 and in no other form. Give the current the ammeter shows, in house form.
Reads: A 5
